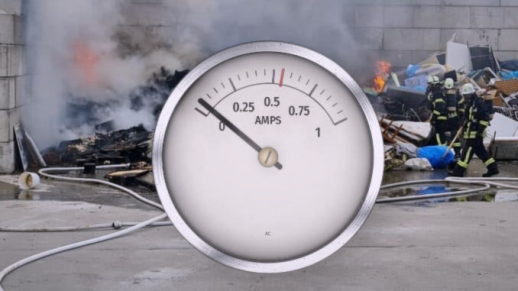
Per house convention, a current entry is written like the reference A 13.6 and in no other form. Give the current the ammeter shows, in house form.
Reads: A 0.05
